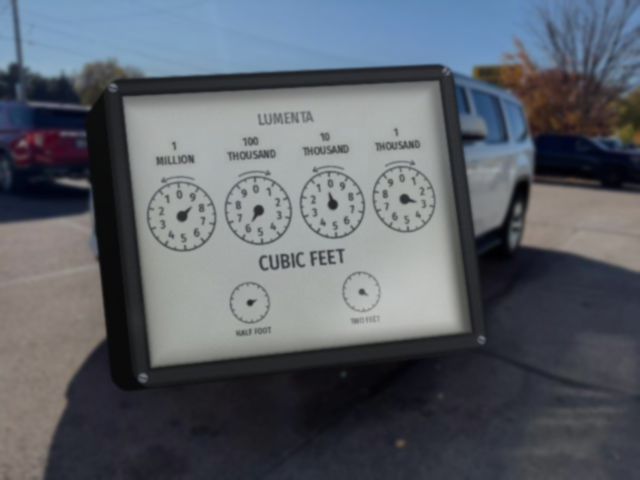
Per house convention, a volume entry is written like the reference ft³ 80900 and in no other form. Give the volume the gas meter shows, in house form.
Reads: ft³ 860300
